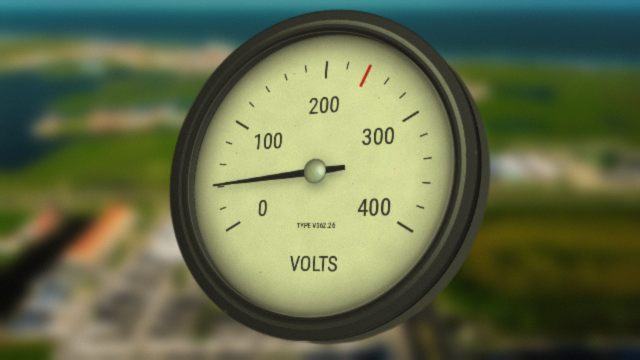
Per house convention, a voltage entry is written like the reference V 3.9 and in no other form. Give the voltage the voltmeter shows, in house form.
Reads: V 40
